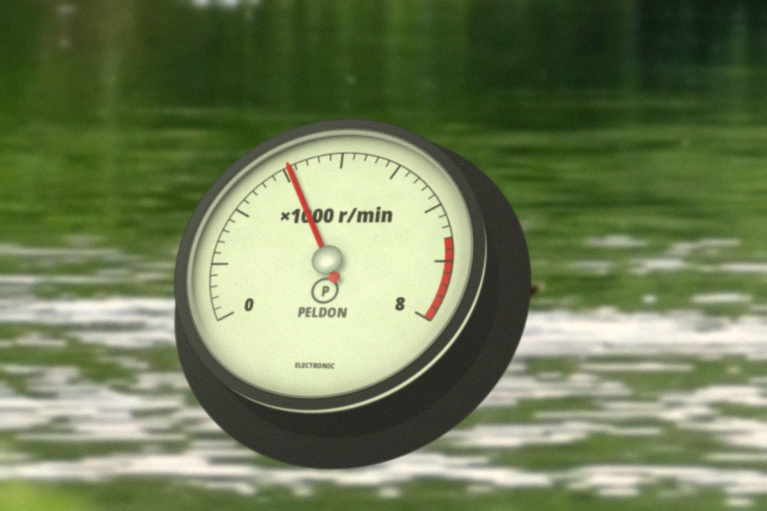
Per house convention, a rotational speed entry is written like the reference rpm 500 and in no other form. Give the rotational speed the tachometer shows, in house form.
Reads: rpm 3100
